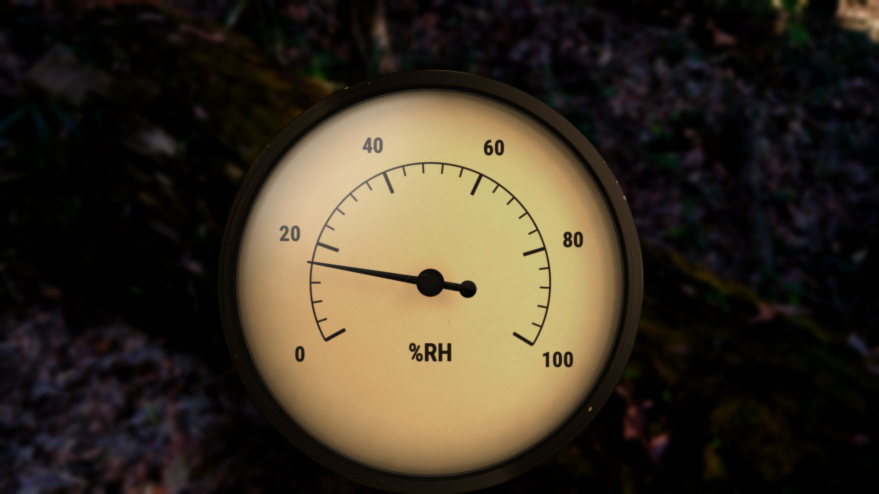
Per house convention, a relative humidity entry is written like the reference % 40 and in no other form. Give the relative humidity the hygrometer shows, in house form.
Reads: % 16
